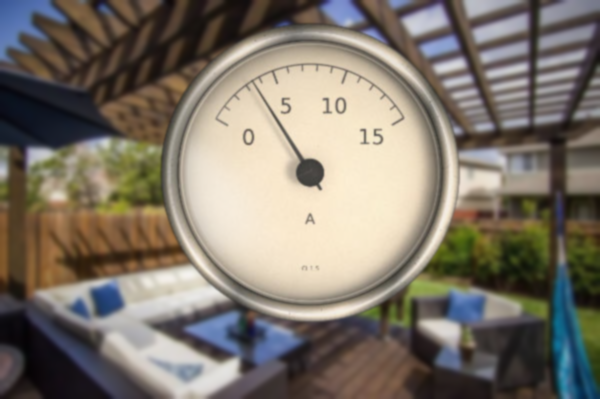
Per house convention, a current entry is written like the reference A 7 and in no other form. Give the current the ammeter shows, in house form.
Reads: A 3.5
